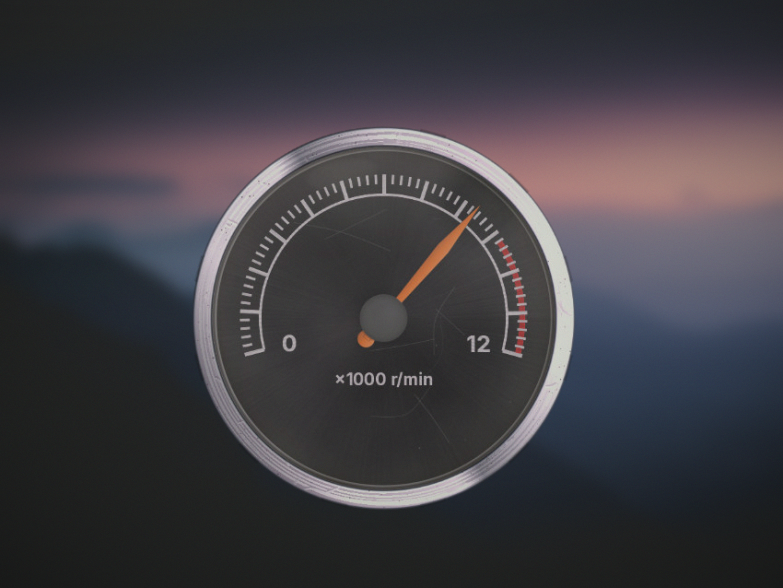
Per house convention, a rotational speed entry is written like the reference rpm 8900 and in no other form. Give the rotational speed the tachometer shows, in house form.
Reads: rpm 8300
